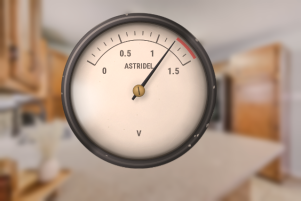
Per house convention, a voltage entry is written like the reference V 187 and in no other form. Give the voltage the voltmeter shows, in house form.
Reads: V 1.2
